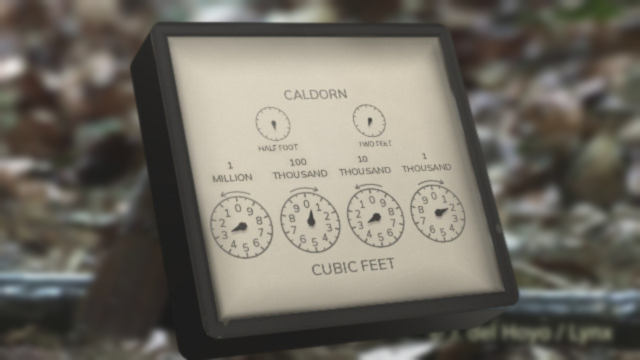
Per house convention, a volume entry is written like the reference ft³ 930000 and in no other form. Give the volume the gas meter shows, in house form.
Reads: ft³ 303200
